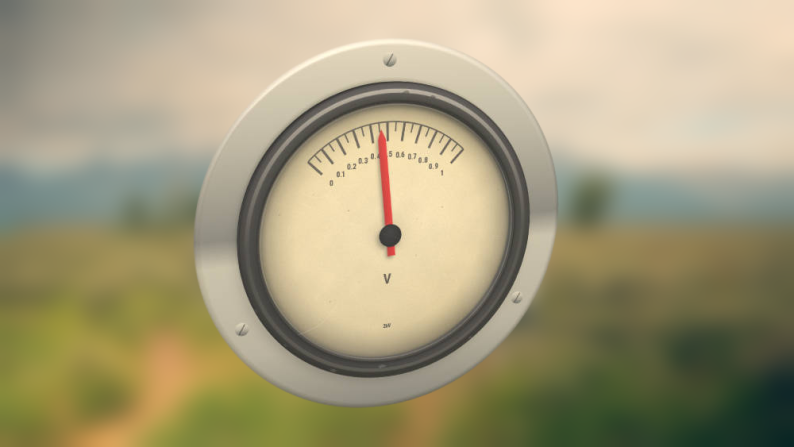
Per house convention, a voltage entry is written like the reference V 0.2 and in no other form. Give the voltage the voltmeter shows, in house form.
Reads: V 0.45
